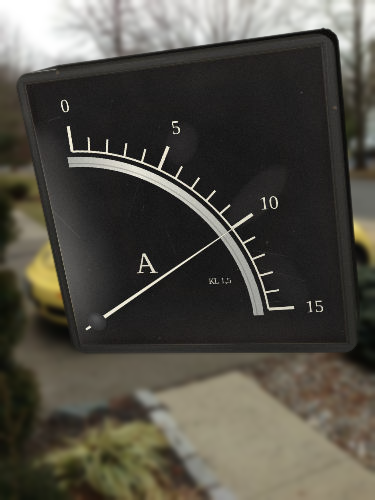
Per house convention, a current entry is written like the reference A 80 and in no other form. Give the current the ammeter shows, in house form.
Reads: A 10
